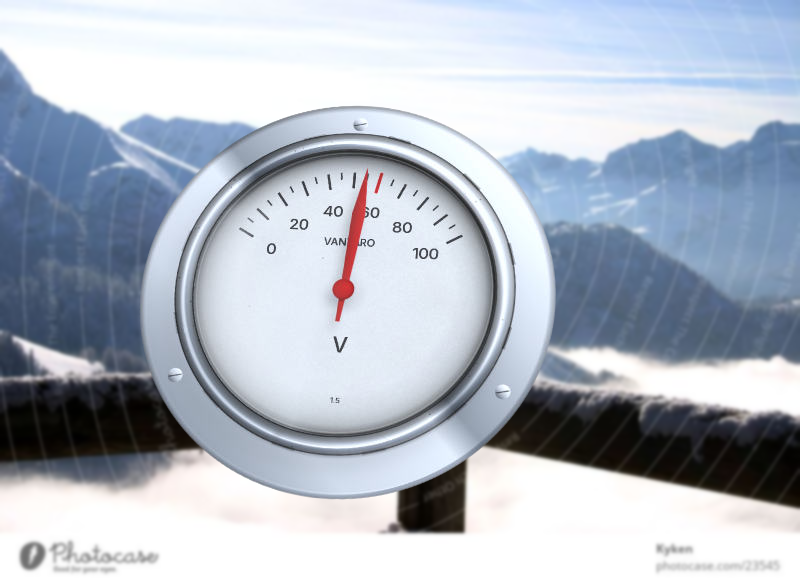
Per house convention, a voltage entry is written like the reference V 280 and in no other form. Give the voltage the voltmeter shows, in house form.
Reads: V 55
